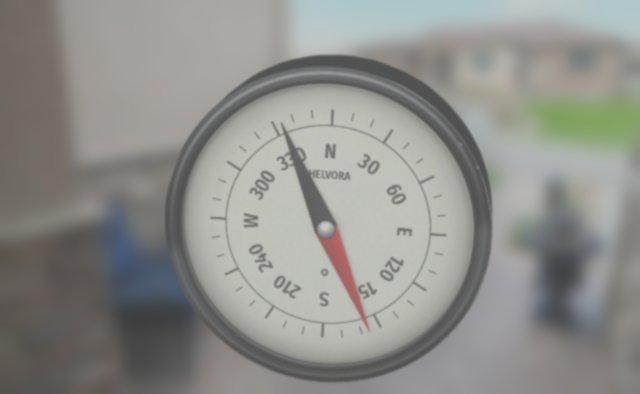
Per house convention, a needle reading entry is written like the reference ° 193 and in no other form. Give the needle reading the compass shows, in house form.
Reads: ° 155
